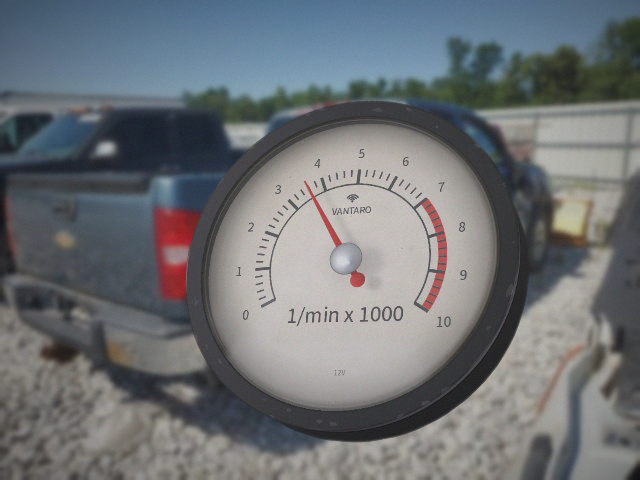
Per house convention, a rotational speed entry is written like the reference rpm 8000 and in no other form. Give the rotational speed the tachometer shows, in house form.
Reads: rpm 3600
